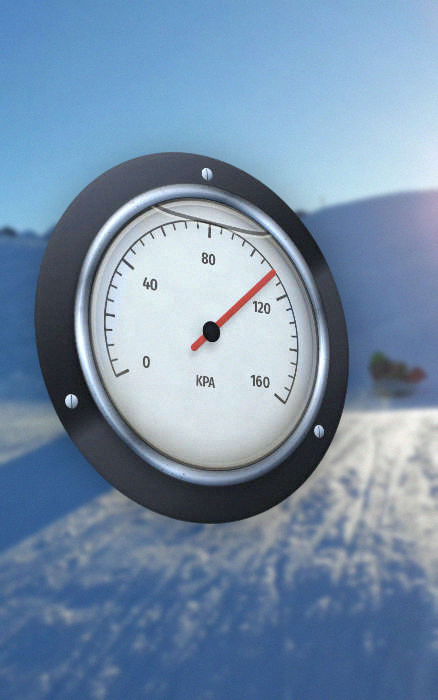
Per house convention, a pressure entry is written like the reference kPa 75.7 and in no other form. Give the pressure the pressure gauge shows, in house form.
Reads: kPa 110
